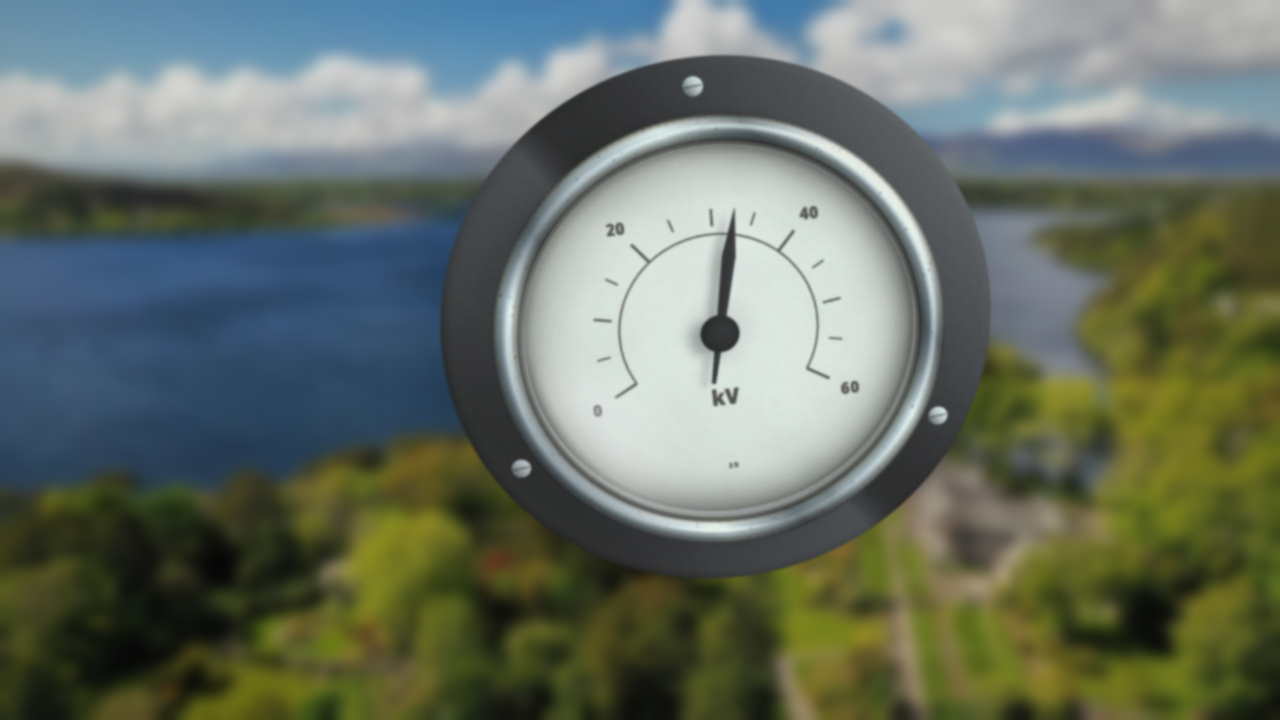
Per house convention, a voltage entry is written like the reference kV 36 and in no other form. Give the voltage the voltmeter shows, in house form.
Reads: kV 32.5
